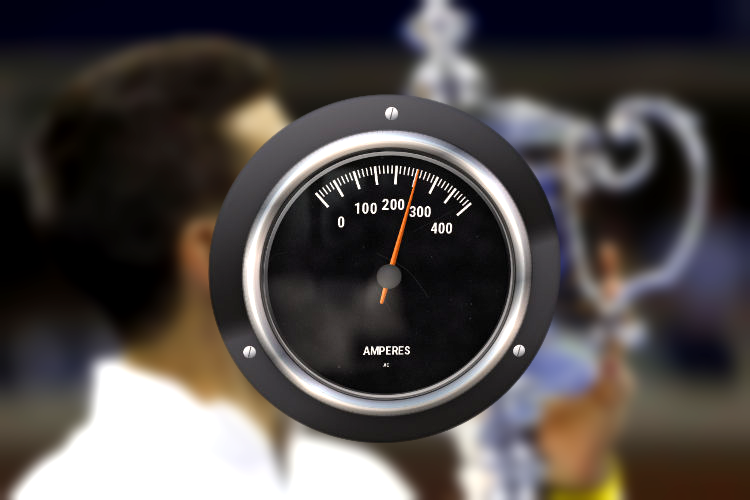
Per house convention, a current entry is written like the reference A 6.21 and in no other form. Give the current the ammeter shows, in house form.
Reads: A 250
